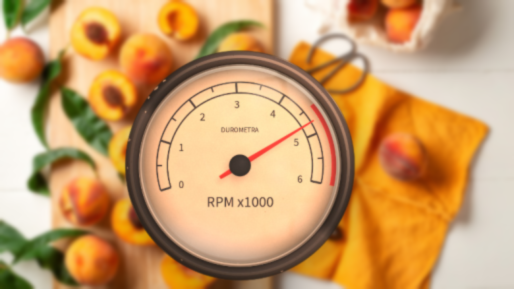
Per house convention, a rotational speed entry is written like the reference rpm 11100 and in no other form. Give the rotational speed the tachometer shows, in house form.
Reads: rpm 4750
